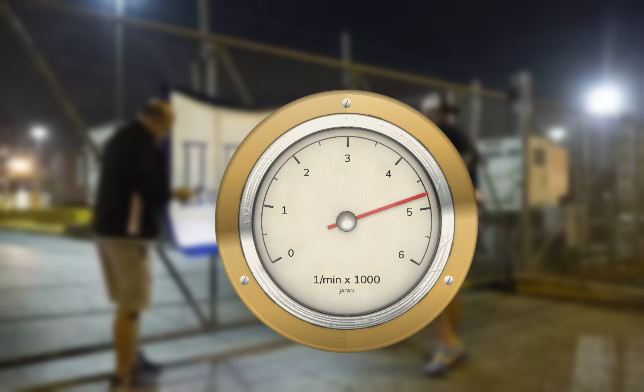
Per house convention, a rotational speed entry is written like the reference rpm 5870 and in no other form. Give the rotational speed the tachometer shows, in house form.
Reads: rpm 4750
